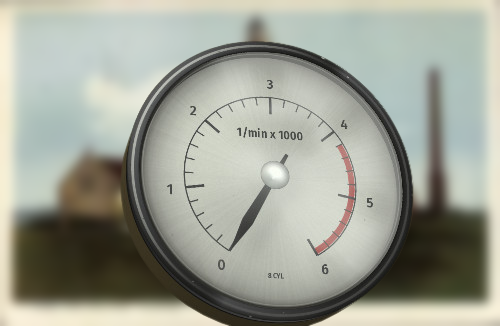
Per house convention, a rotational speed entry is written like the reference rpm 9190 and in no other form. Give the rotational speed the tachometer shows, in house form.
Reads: rpm 0
